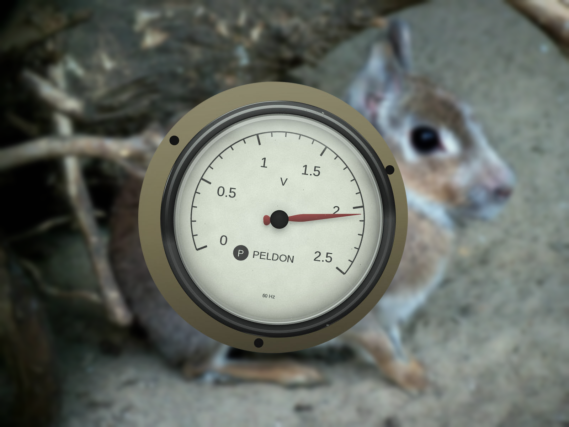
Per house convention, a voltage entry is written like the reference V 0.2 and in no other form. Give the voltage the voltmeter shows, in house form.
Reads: V 2.05
